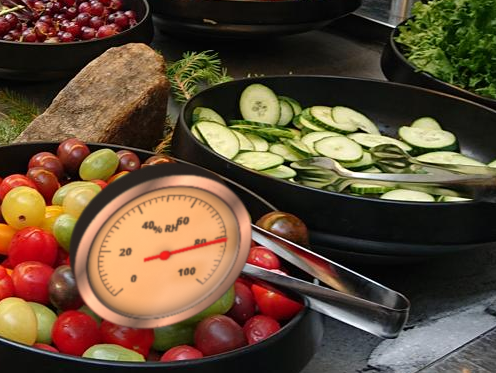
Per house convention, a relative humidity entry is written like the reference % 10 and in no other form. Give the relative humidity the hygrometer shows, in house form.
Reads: % 80
